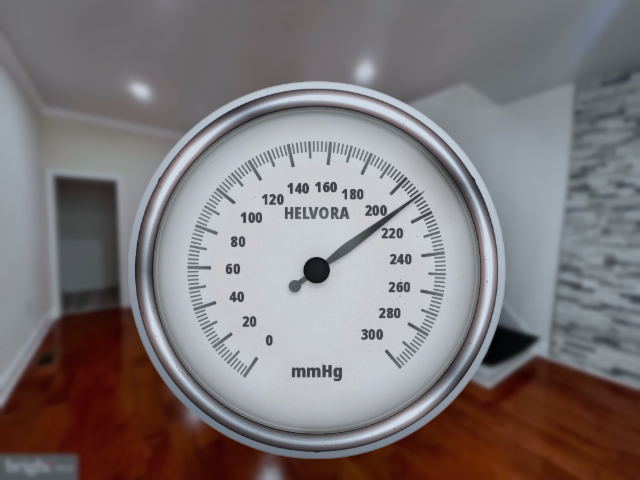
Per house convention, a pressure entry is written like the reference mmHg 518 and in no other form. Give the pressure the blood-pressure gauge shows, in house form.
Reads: mmHg 210
